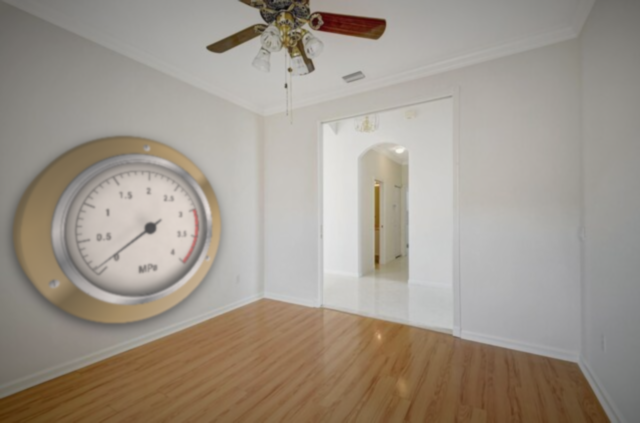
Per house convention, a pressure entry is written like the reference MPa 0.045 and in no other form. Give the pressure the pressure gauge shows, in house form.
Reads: MPa 0.1
